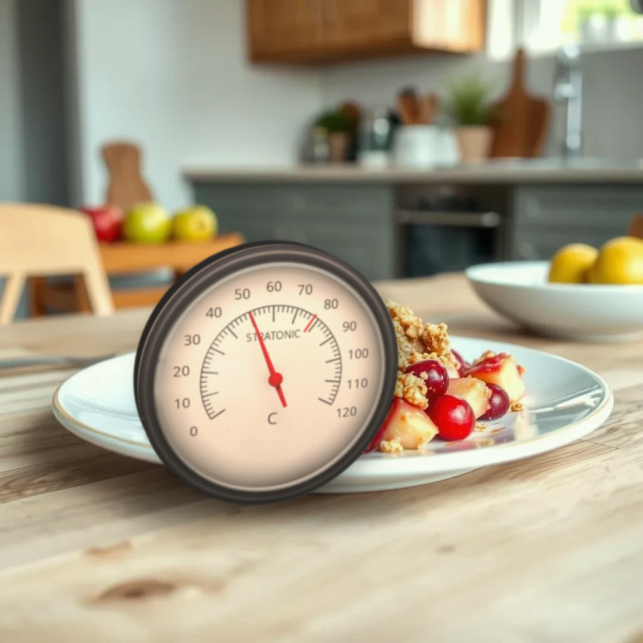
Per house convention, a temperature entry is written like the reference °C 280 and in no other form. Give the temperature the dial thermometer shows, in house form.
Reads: °C 50
